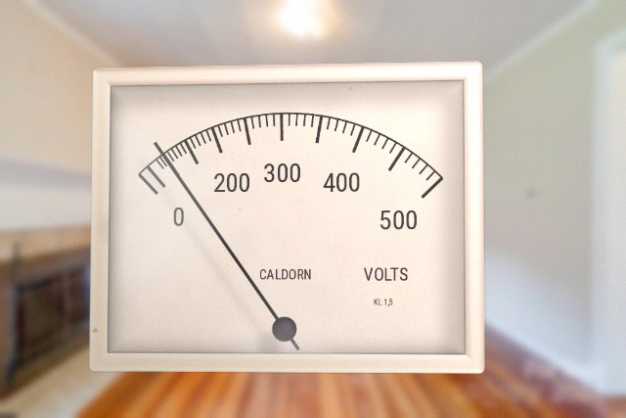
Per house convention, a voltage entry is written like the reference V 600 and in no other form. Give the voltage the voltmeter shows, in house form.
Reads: V 100
